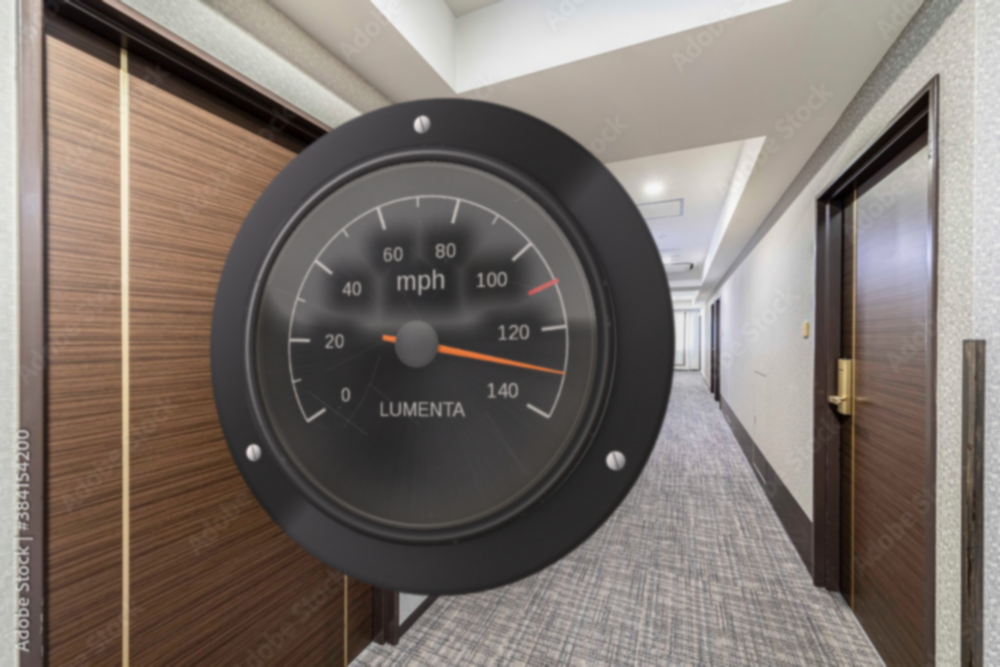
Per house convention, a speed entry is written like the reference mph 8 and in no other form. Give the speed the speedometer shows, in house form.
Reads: mph 130
